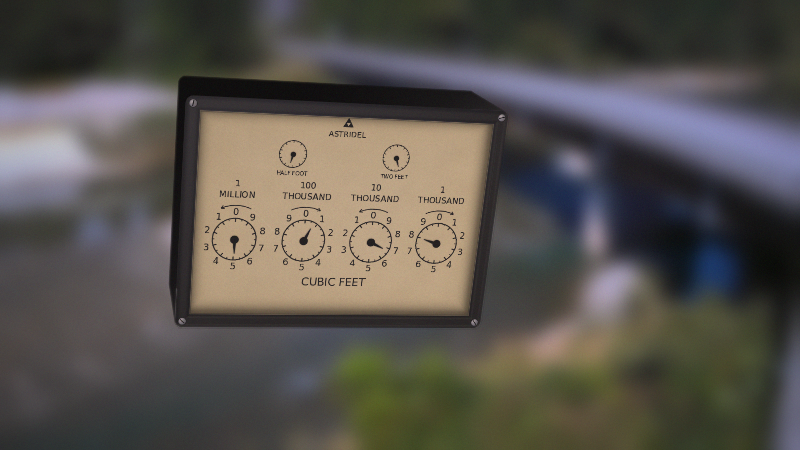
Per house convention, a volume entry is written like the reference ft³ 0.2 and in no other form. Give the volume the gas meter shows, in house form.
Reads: ft³ 506800
